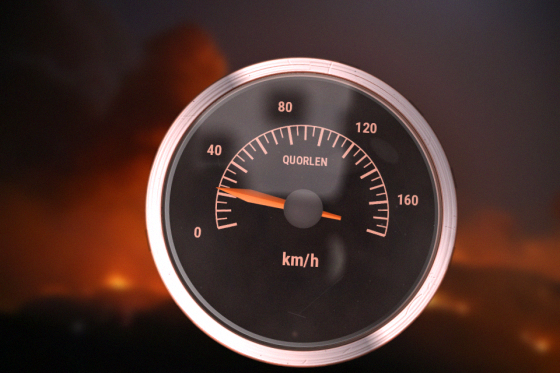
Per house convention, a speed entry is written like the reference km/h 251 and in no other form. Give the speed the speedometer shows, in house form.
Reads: km/h 22.5
